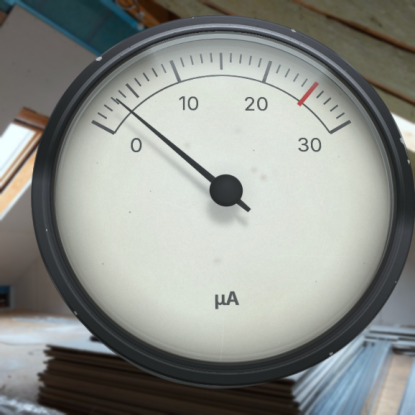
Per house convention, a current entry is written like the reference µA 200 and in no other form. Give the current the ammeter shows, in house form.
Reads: µA 3
